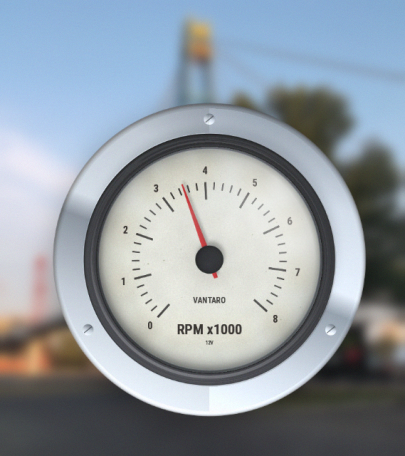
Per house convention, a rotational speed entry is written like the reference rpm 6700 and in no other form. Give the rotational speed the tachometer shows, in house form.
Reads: rpm 3500
